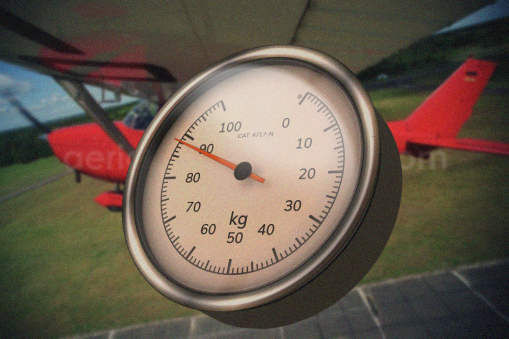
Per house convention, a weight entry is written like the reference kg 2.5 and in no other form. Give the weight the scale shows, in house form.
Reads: kg 88
